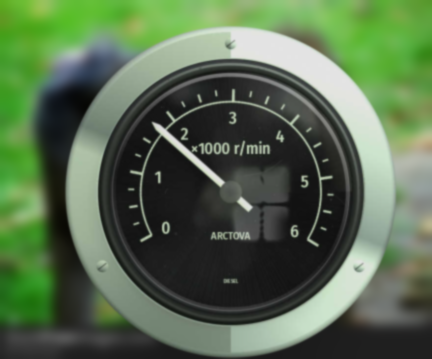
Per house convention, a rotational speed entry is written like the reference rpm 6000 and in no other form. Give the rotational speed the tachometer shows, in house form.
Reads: rpm 1750
